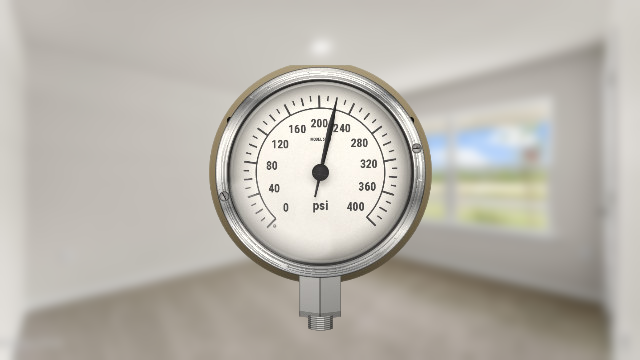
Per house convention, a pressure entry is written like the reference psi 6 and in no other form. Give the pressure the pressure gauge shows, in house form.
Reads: psi 220
